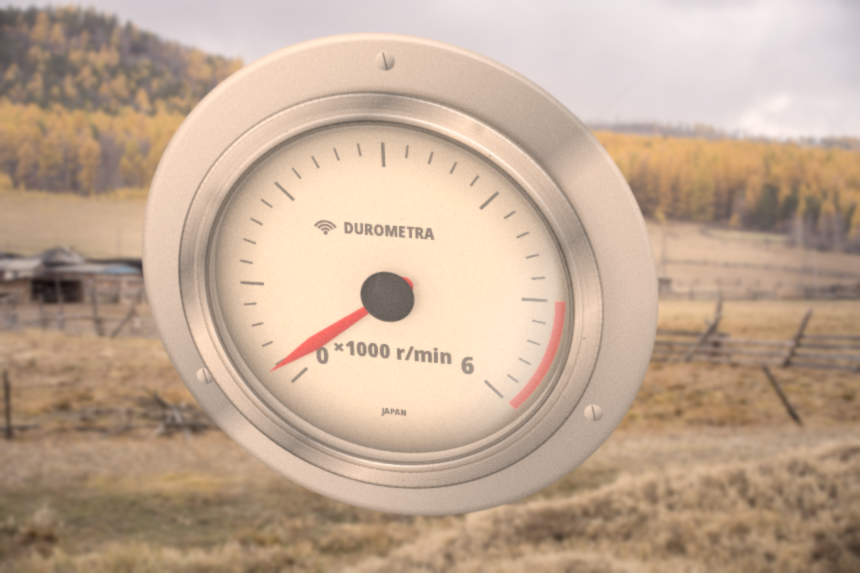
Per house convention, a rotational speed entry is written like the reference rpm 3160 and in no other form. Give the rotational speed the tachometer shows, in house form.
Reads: rpm 200
